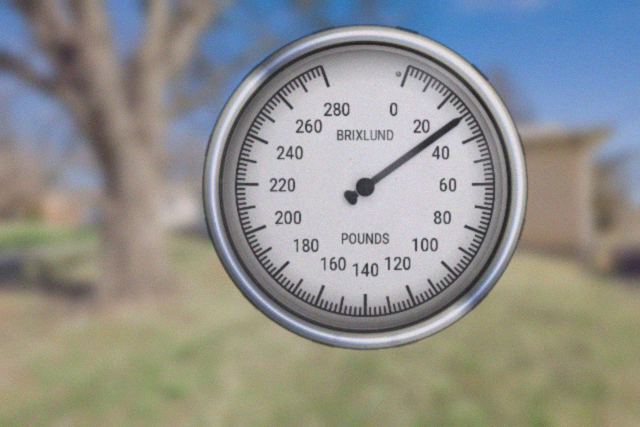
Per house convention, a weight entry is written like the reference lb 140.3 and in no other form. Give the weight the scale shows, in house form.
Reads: lb 30
